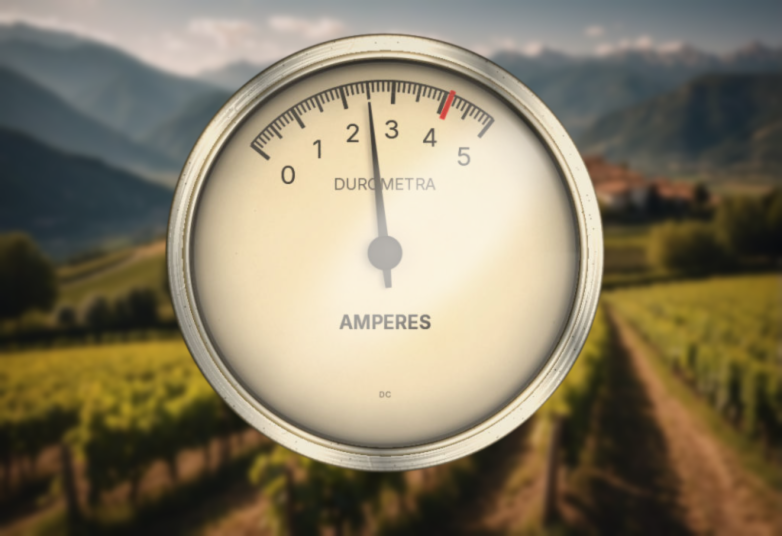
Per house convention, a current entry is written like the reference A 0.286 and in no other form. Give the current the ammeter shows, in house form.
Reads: A 2.5
